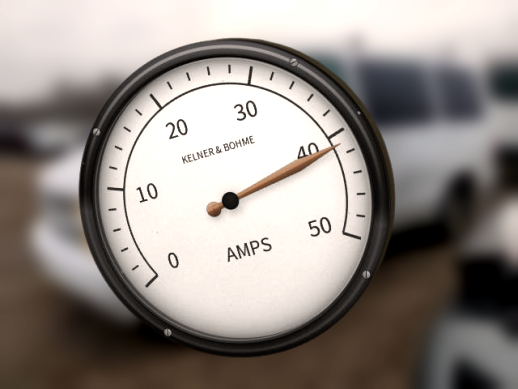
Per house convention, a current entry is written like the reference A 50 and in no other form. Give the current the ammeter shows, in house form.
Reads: A 41
